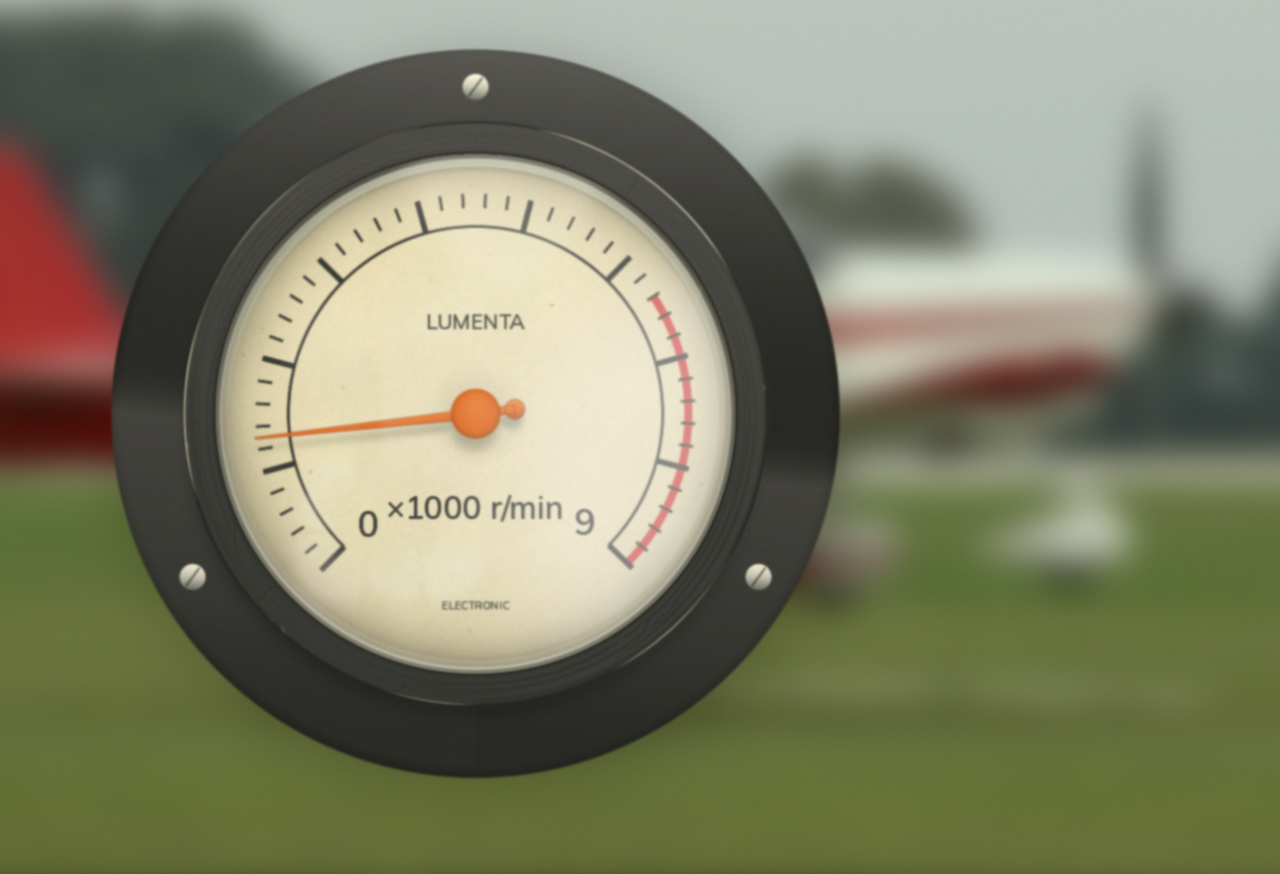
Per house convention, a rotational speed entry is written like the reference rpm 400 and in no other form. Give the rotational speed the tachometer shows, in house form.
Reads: rpm 1300
